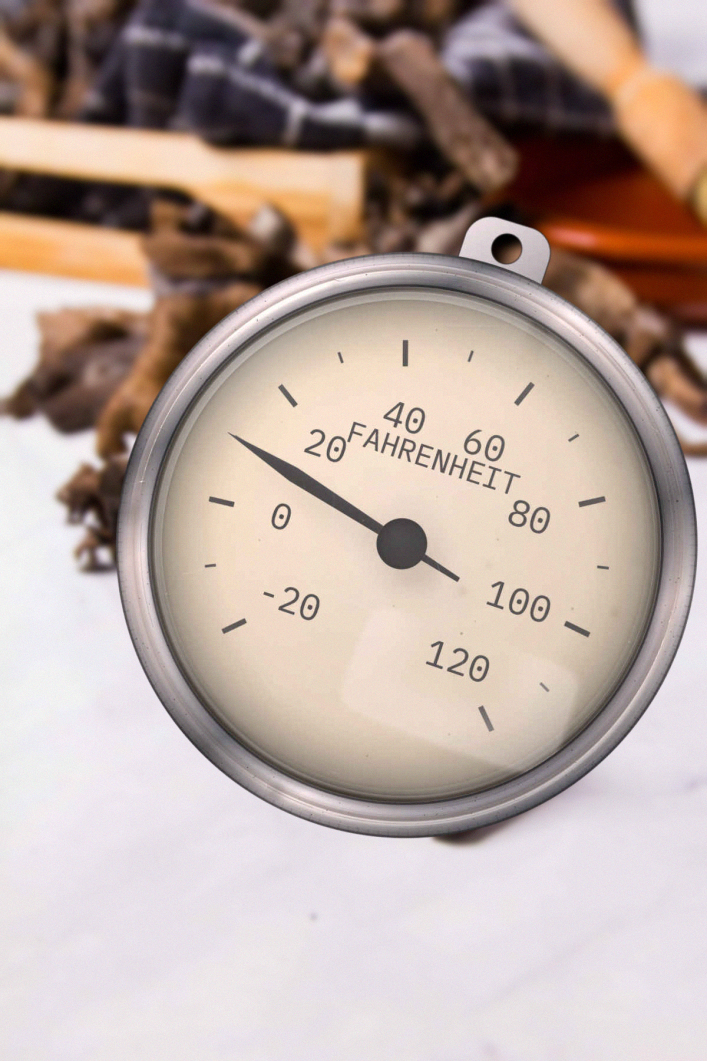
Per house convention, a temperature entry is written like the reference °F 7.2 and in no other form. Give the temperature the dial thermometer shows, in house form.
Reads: °F 10
